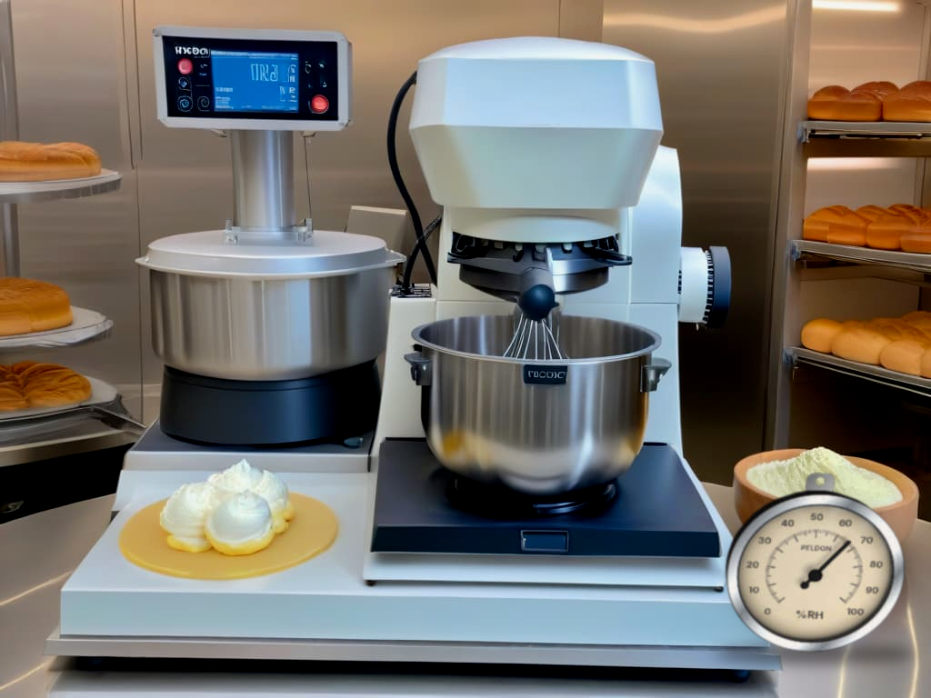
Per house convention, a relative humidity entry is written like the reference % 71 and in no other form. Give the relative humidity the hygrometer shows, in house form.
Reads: % 65
